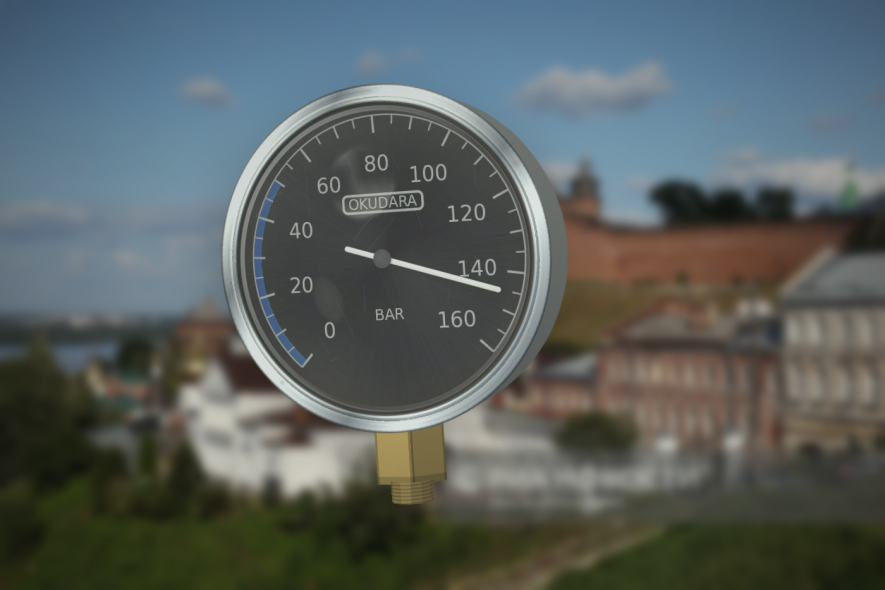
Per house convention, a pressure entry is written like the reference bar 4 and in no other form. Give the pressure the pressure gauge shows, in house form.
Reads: bar 145
